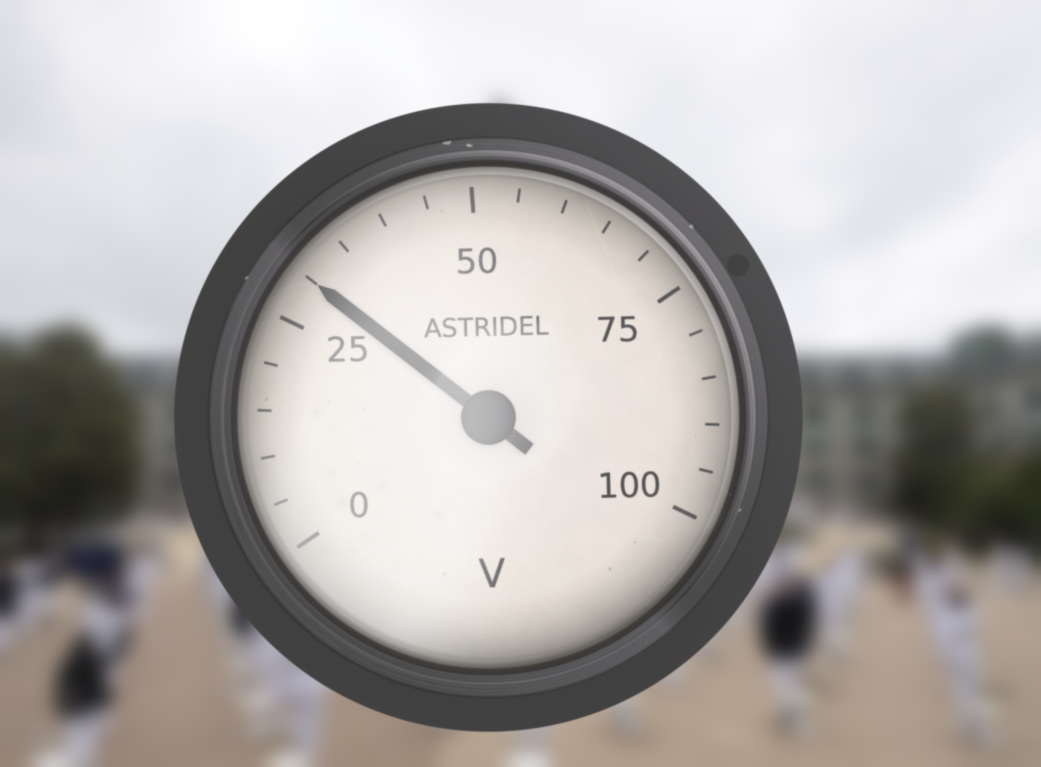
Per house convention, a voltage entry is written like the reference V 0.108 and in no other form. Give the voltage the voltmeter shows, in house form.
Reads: V 30
